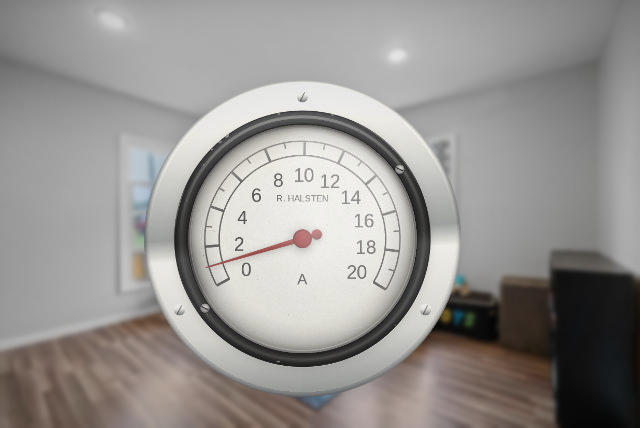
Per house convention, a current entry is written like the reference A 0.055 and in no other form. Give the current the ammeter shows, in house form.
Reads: A 1
